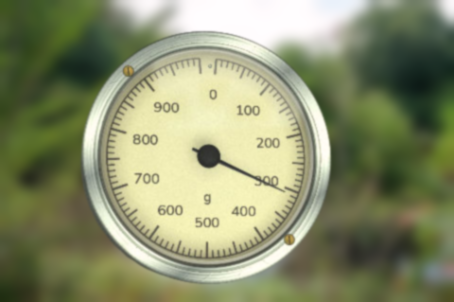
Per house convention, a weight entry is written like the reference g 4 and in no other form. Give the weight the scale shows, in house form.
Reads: g 310
